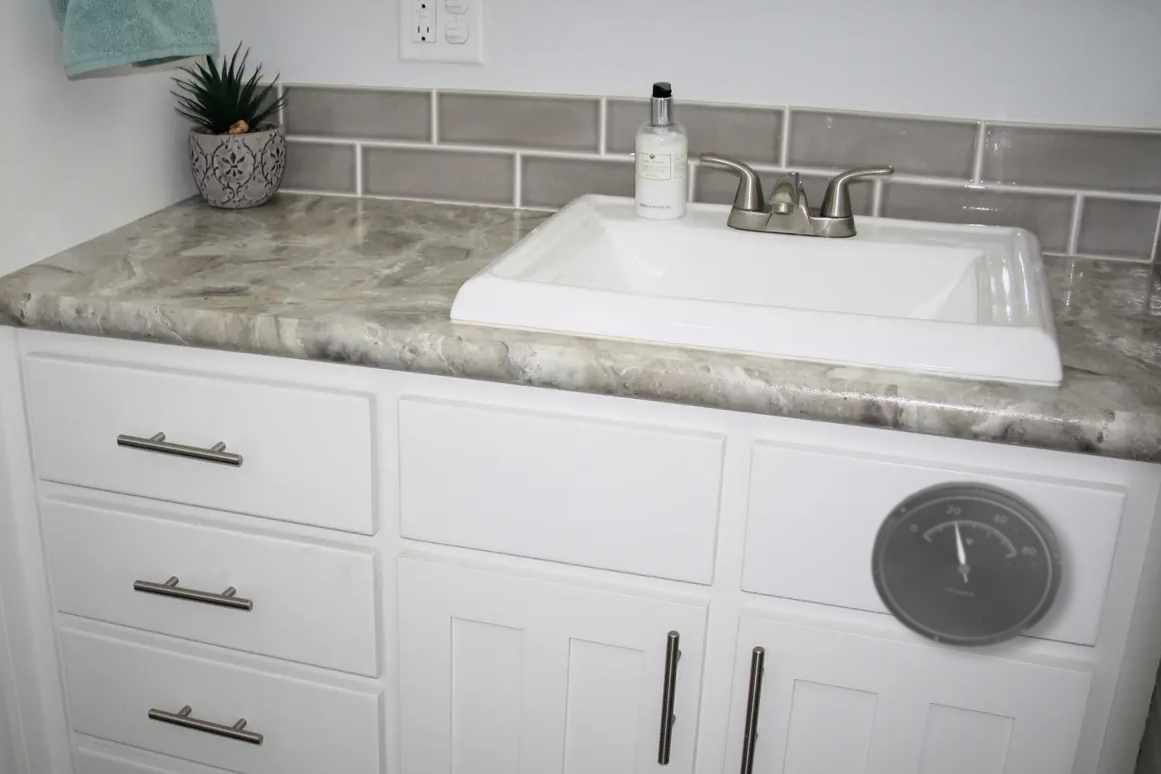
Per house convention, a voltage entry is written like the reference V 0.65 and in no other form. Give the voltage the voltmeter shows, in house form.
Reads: V 20
